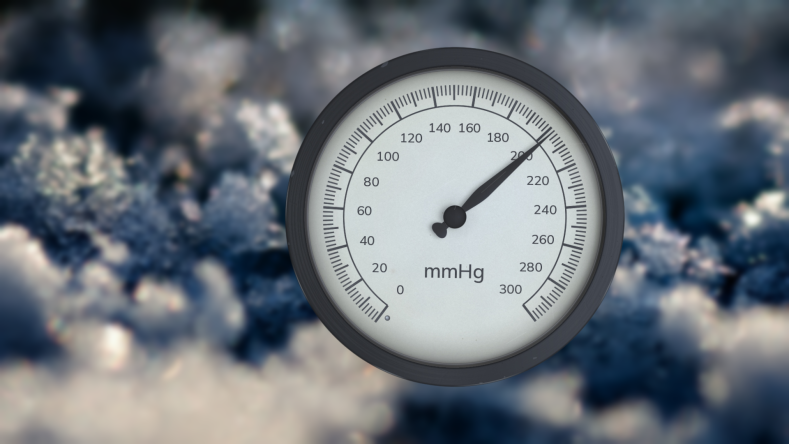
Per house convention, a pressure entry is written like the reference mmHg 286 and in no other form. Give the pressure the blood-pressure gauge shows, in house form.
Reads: mmHg 202
